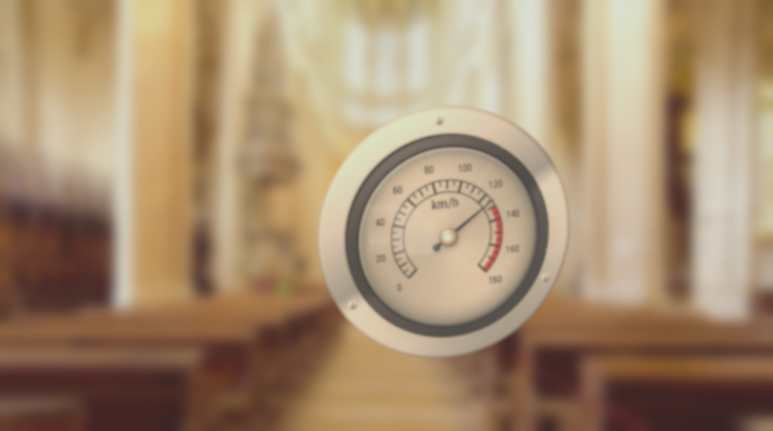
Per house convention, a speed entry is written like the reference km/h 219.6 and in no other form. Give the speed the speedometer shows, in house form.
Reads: km/h 125
